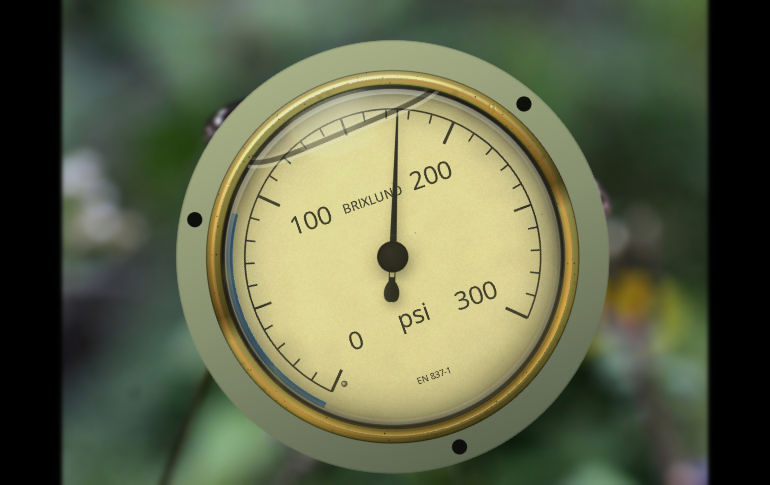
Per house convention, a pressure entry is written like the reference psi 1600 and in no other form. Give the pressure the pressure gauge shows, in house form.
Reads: psi 175
